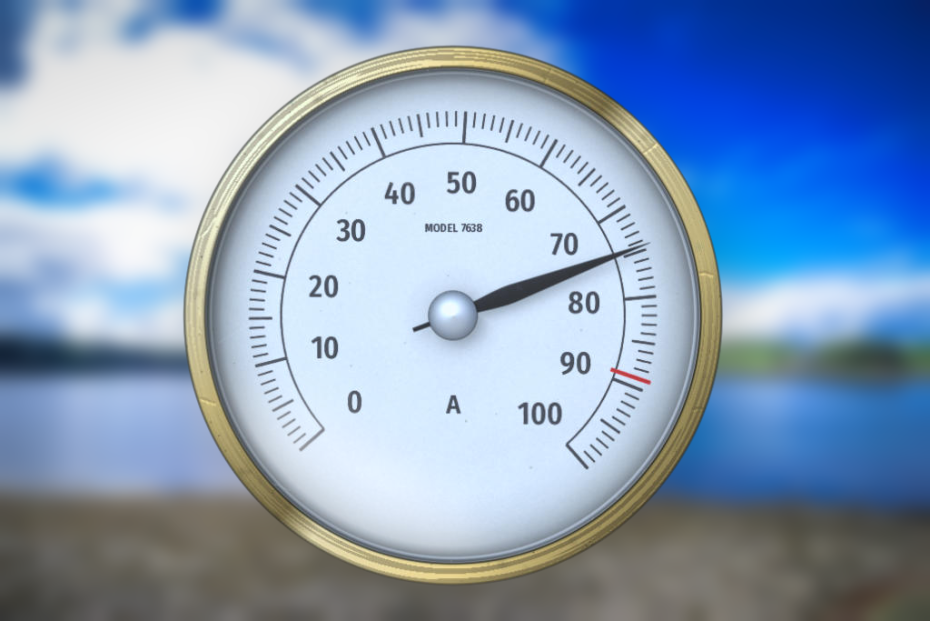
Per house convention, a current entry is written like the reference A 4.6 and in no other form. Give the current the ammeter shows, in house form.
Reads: A 74.5
